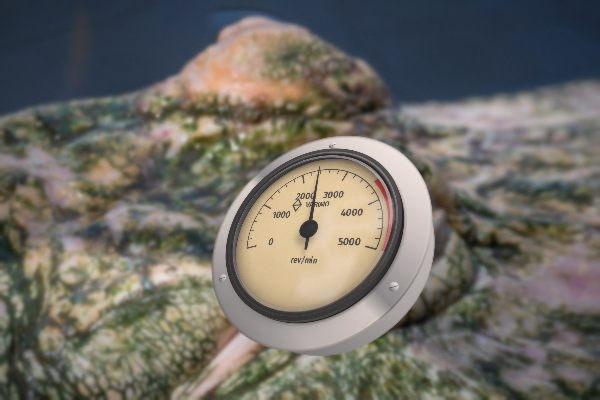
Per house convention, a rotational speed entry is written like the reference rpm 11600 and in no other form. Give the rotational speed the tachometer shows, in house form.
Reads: rpm 2400
